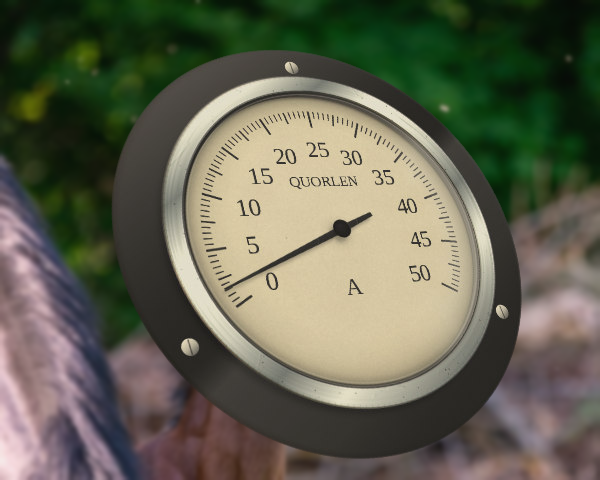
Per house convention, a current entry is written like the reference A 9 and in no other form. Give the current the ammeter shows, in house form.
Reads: A 1.5
